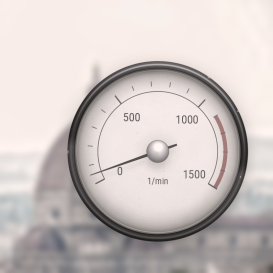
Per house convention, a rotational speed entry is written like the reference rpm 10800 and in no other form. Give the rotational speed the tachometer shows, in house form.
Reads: rpm 50
